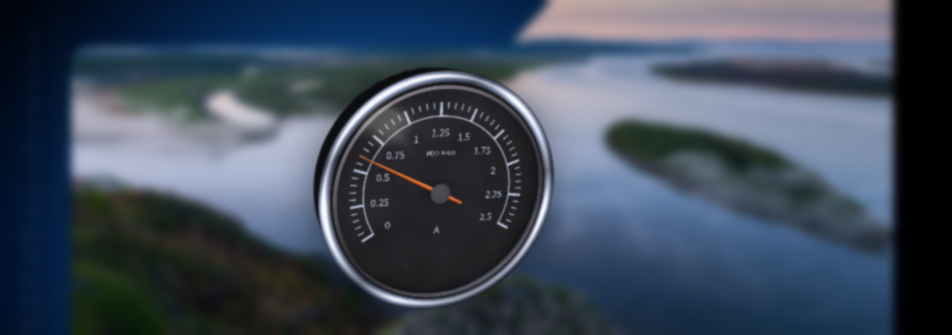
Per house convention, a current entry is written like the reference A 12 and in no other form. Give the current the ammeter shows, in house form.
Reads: A 0.6
